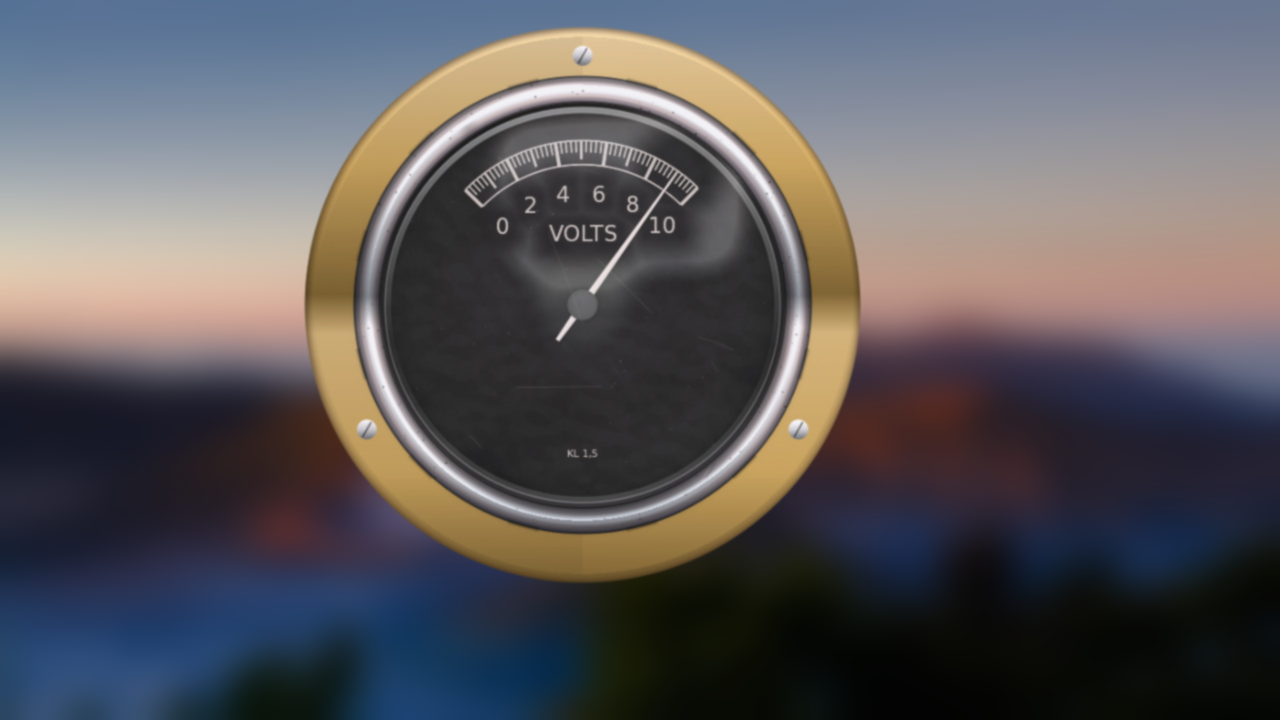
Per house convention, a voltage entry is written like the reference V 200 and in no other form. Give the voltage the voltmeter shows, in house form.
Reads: V 9
